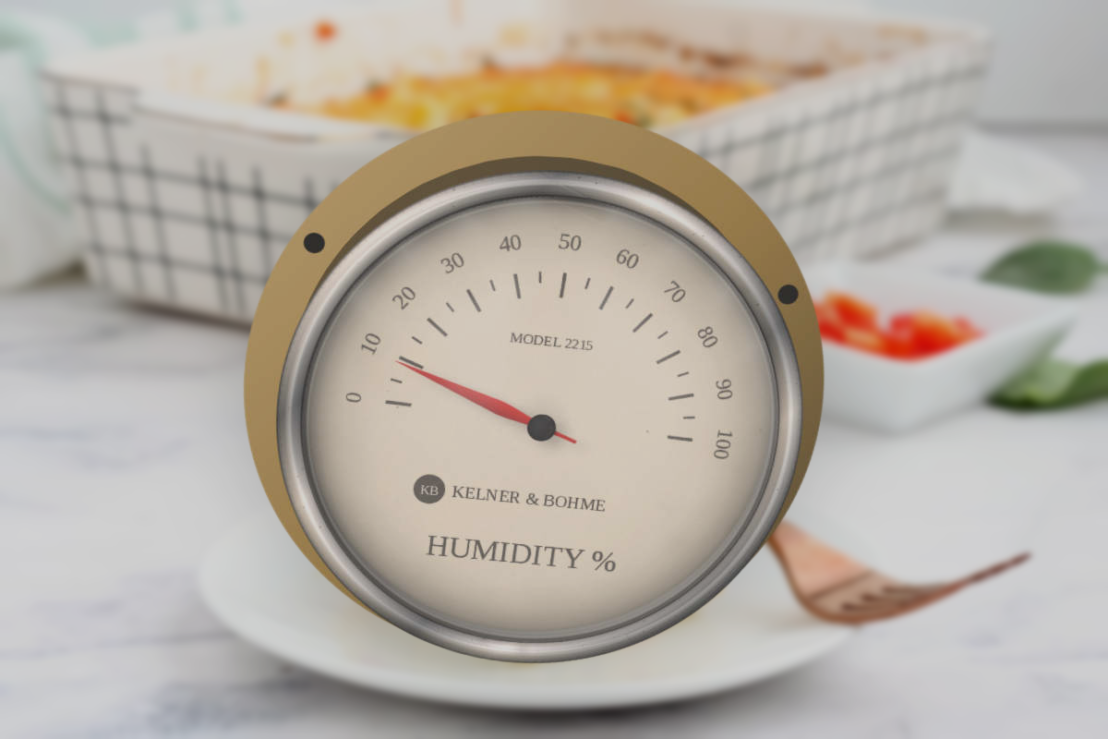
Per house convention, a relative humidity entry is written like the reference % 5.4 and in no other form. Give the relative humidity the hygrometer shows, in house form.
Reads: % 10
